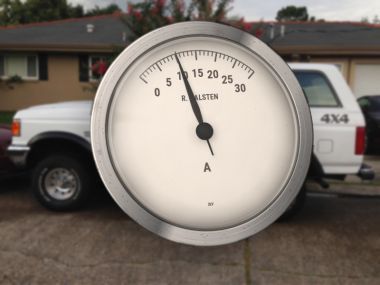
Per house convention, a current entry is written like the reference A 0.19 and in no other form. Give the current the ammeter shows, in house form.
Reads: A 10
